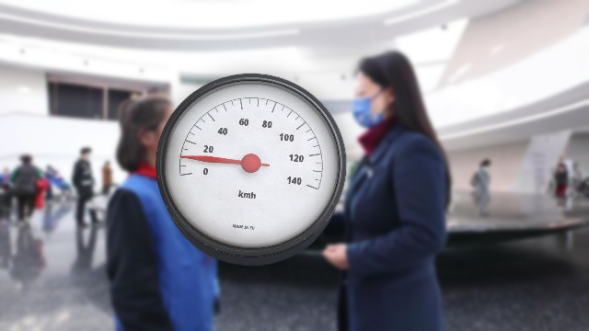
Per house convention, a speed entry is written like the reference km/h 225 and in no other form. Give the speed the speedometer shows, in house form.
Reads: km/h 10
